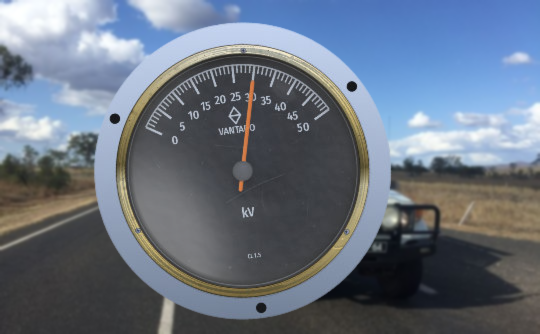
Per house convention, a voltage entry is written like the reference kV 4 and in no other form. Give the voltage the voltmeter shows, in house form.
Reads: kV 30
